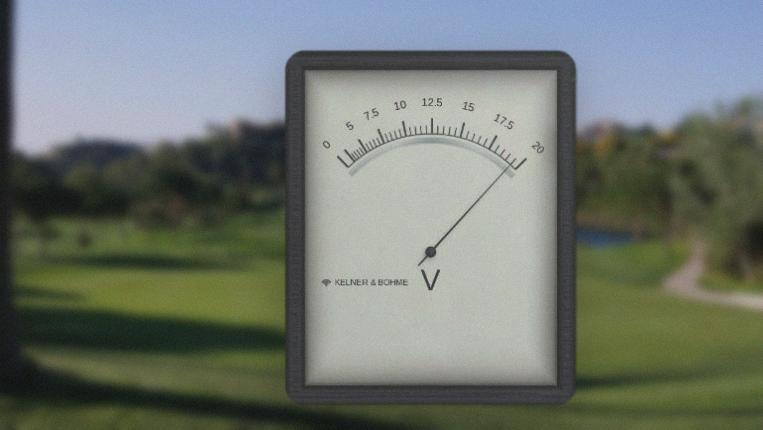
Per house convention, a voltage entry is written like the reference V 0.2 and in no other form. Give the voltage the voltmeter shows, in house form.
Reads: V 19.5
